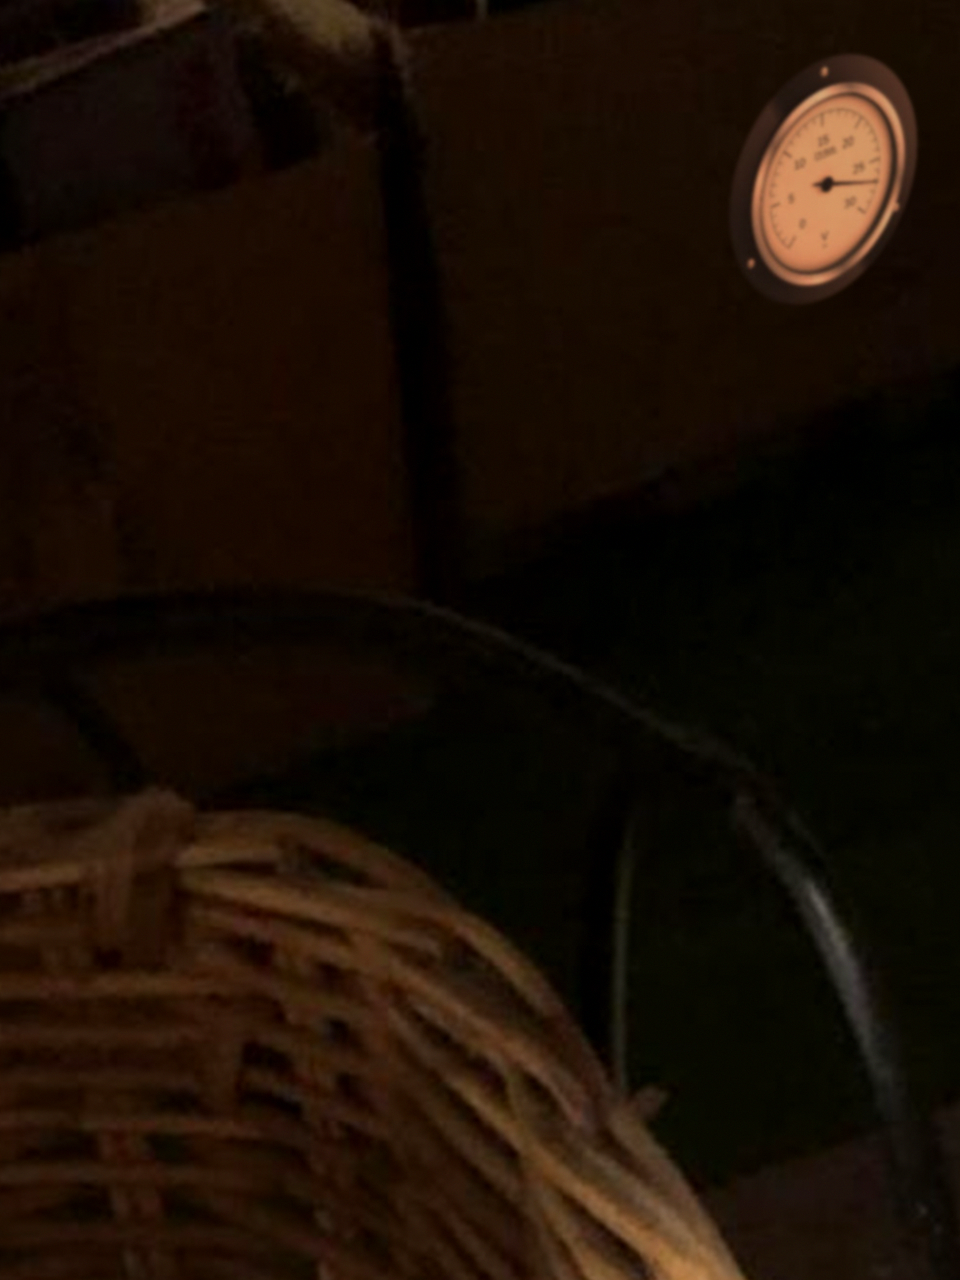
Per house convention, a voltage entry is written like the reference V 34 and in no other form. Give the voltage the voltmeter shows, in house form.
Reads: V 27
